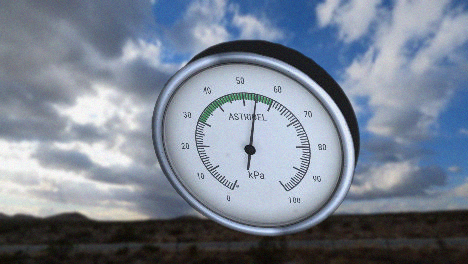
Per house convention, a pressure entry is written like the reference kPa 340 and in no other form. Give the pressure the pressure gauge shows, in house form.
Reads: kPa 55
